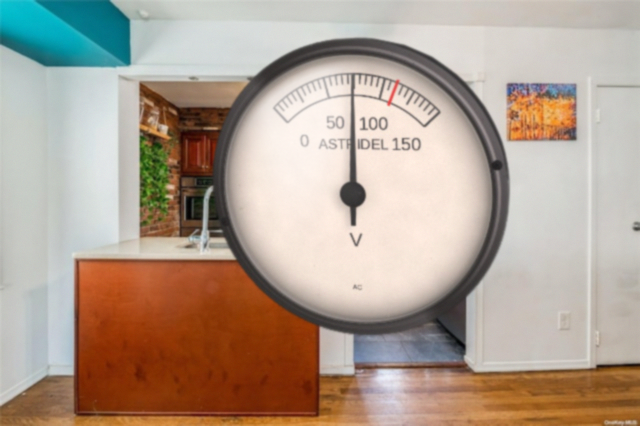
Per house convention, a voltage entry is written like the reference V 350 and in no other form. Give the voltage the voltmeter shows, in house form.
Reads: V 75
